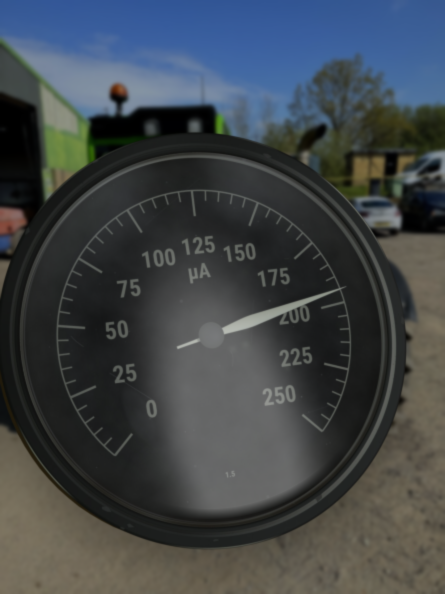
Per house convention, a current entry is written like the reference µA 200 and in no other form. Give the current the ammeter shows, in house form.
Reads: µA 195
